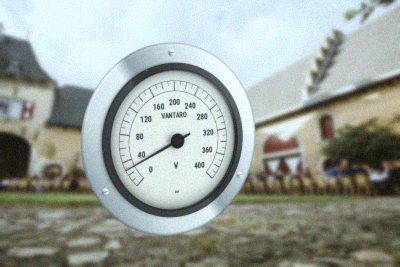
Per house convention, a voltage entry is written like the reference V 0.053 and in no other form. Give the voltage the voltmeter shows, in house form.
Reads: V 30
